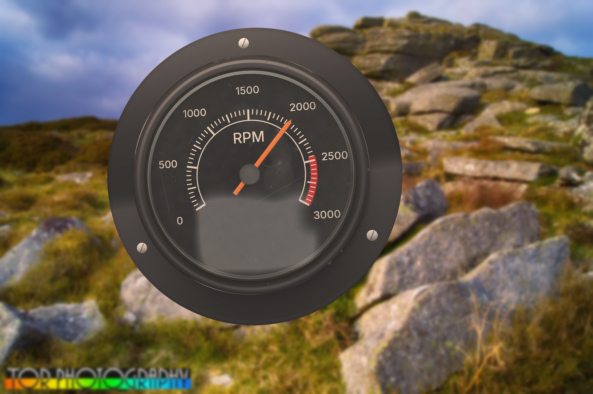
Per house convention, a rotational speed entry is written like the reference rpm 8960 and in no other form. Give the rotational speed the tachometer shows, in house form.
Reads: rpm 2000
